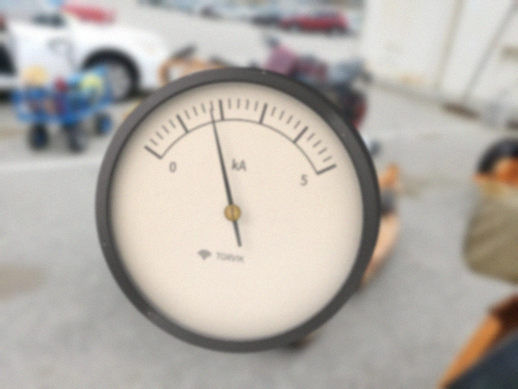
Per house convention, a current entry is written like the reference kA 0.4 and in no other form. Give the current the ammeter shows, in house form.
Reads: kA 1.8
